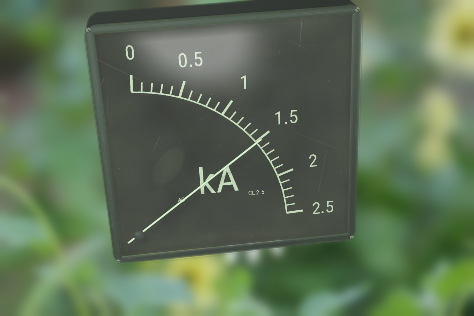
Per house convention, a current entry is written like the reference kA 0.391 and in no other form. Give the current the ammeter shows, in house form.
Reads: kA 1.5
